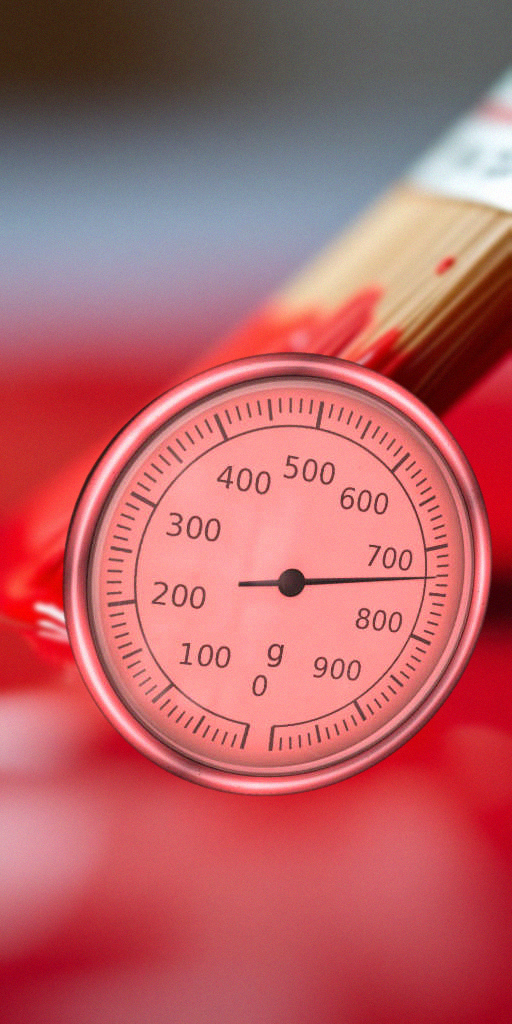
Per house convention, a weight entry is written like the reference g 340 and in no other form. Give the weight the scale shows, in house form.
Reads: g 730
